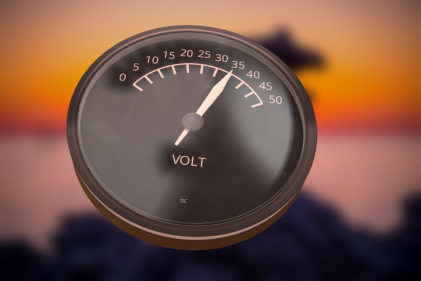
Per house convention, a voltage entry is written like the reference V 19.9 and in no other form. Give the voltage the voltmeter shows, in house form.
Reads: V 35
